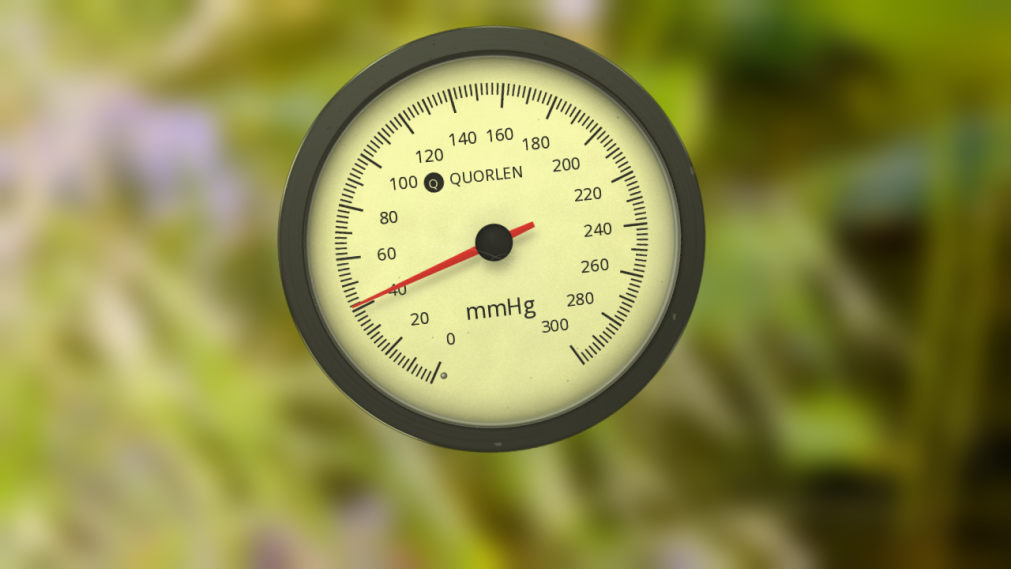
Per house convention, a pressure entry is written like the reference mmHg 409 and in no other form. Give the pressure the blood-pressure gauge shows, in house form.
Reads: mmHg 42
